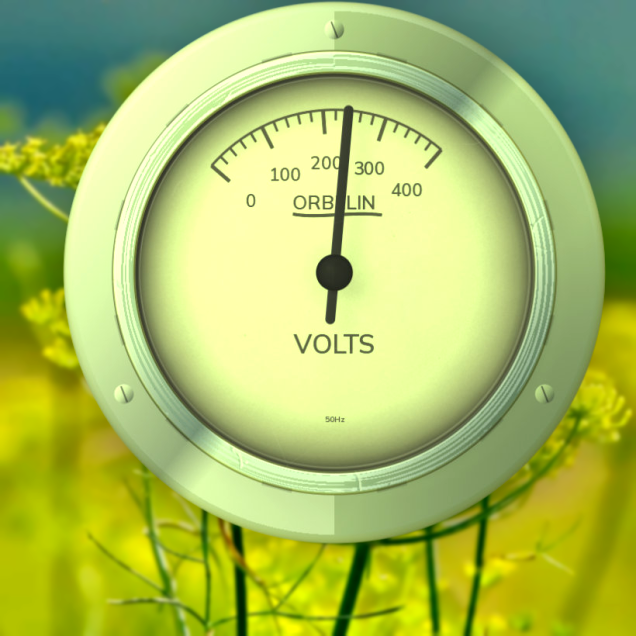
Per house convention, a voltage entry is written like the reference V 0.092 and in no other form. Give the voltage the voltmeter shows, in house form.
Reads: V 240
